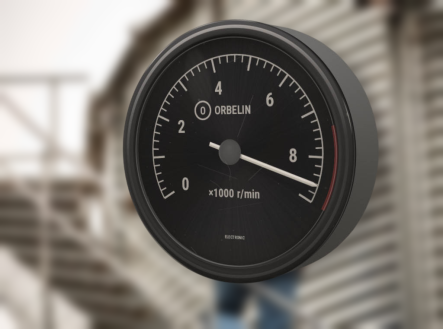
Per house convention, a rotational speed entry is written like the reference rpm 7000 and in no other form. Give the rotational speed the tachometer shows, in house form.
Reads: rpm 8600
